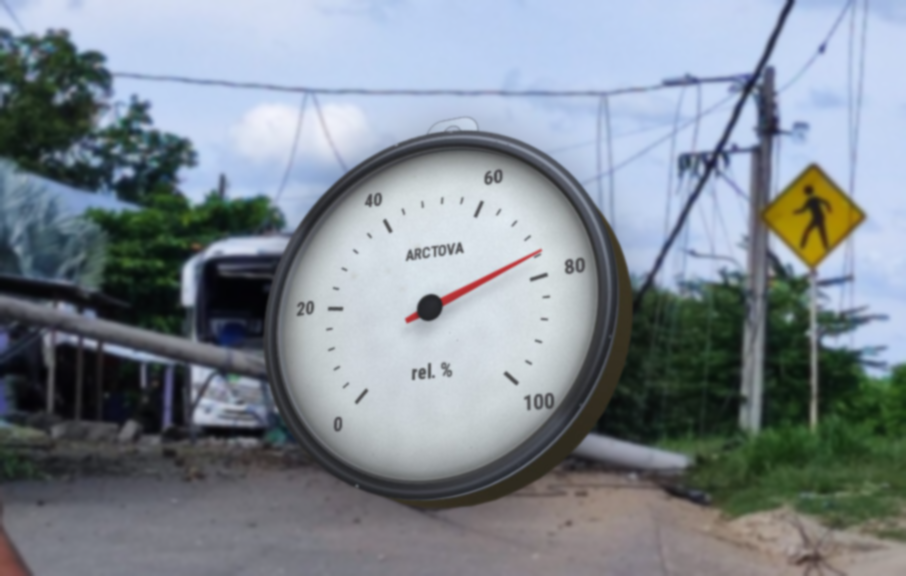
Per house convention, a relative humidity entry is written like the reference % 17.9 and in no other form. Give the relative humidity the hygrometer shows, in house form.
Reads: % 76
